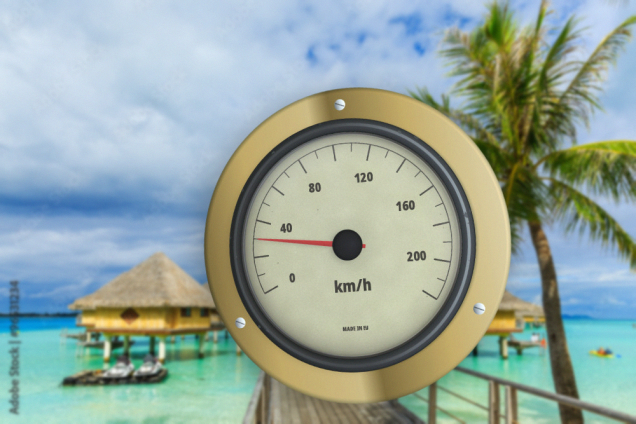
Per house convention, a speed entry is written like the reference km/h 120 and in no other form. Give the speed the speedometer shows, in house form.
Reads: km/h 30
